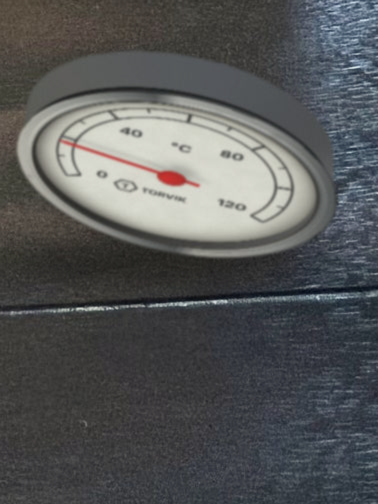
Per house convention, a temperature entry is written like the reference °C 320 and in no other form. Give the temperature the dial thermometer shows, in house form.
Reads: °C 20
